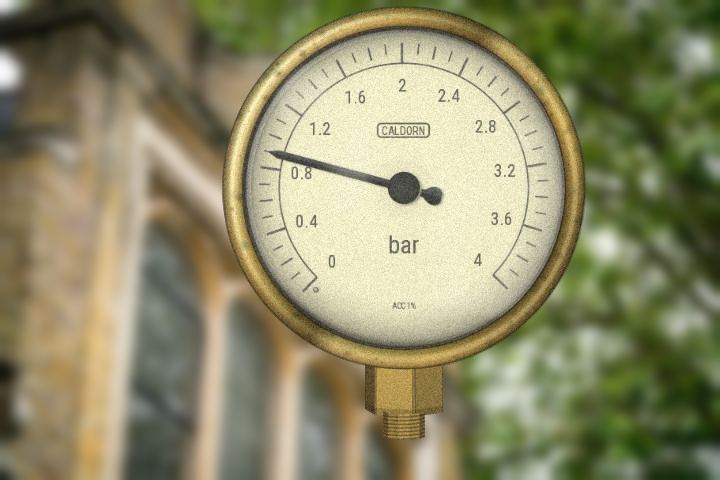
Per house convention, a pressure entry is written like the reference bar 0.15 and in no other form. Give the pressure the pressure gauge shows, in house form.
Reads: bar 0.9
